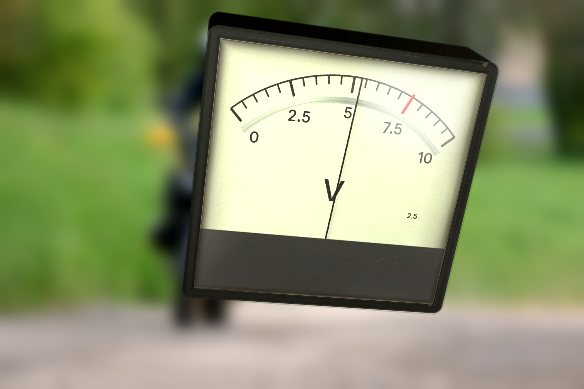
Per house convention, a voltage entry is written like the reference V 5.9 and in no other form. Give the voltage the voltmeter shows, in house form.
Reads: V 5.25
